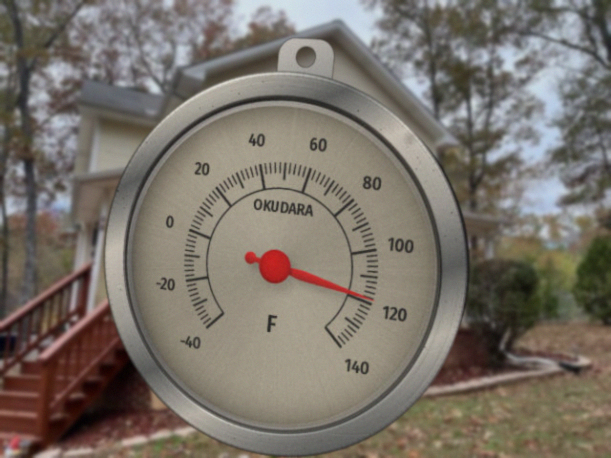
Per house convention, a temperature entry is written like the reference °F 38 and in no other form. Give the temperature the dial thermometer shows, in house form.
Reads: °F 118
